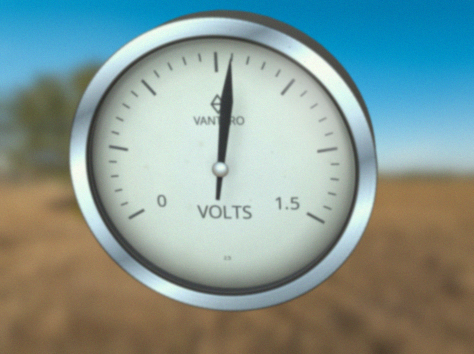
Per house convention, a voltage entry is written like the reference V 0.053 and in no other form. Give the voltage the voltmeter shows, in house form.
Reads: V 0.8
